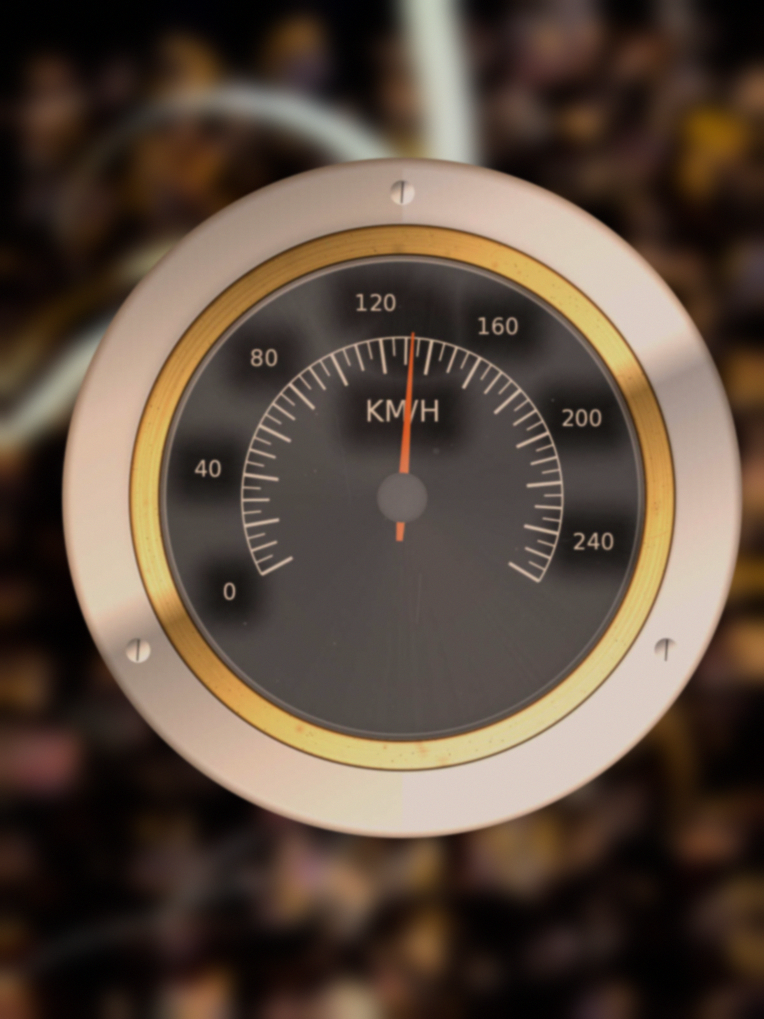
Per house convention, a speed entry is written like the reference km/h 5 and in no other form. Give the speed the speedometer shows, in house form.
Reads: km/h 132.5
